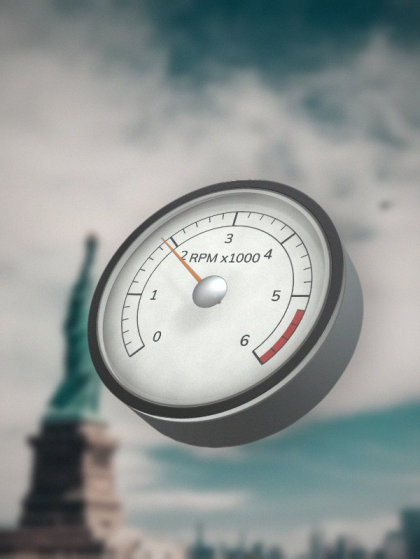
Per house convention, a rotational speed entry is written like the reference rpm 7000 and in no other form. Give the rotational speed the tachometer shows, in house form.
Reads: rpm 1900
